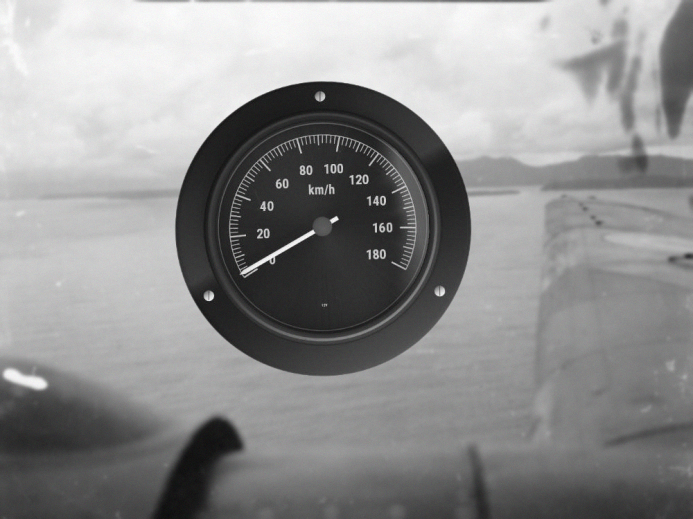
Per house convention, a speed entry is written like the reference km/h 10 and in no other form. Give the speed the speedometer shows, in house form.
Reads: km/h 2
